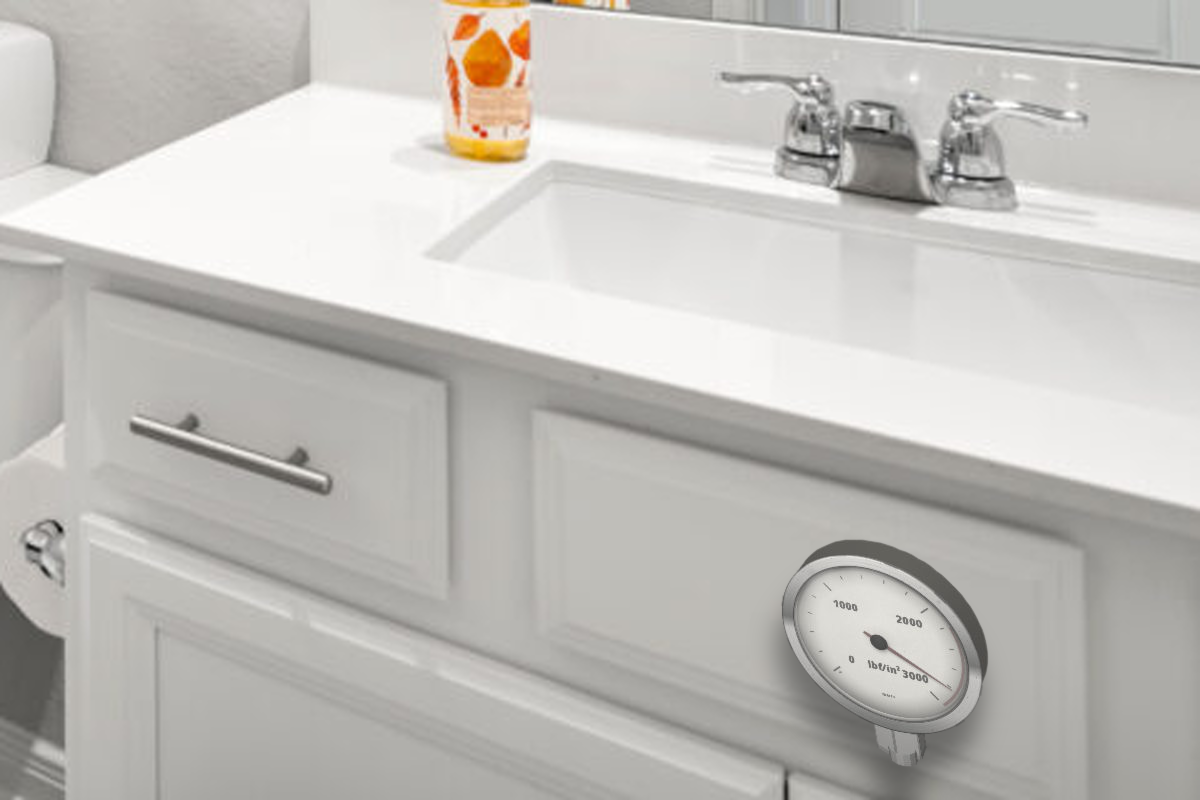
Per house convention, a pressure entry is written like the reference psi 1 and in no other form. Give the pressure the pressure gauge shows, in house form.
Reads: psi 2800
